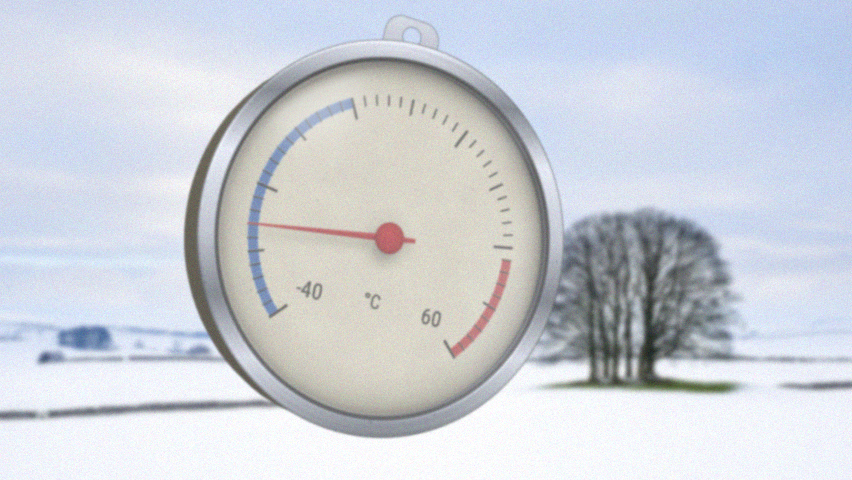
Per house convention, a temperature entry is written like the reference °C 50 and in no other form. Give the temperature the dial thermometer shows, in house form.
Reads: °C -26
